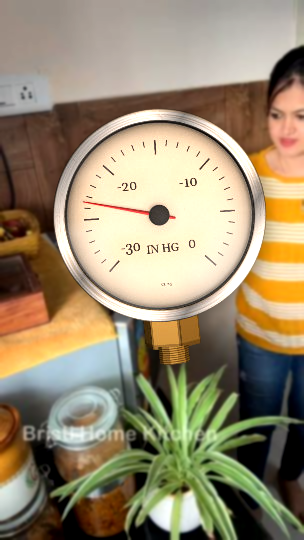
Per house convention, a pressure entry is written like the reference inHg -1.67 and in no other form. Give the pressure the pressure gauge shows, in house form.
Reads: inHg -23.5
